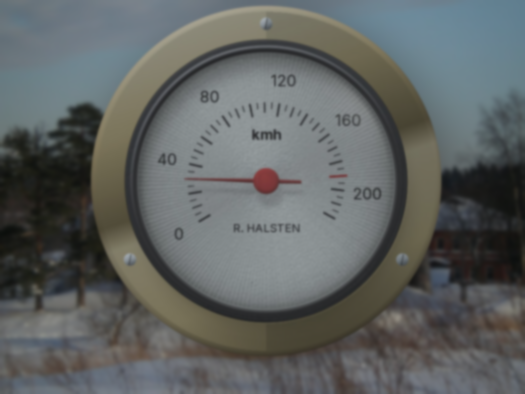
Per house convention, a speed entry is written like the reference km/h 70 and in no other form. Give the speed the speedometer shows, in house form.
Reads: km/h 30
